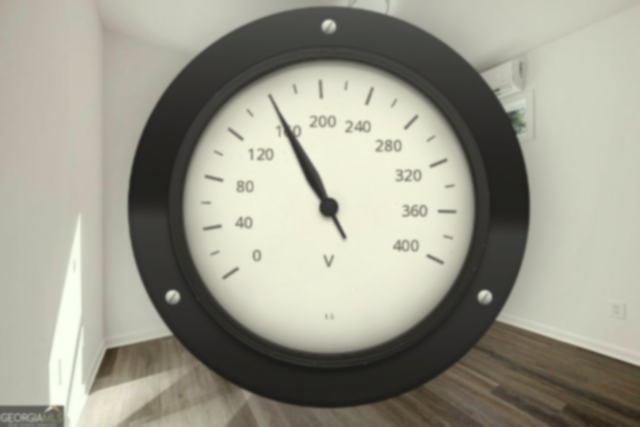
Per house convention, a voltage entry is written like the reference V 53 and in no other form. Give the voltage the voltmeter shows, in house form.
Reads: V 160
